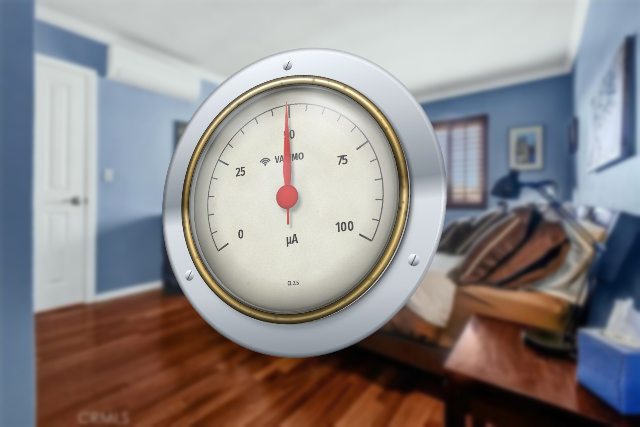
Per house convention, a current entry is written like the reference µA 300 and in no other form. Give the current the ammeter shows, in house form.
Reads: µA 50
